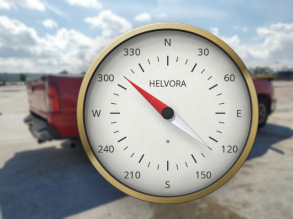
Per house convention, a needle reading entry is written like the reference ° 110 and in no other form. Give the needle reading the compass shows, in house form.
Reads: ° 310
